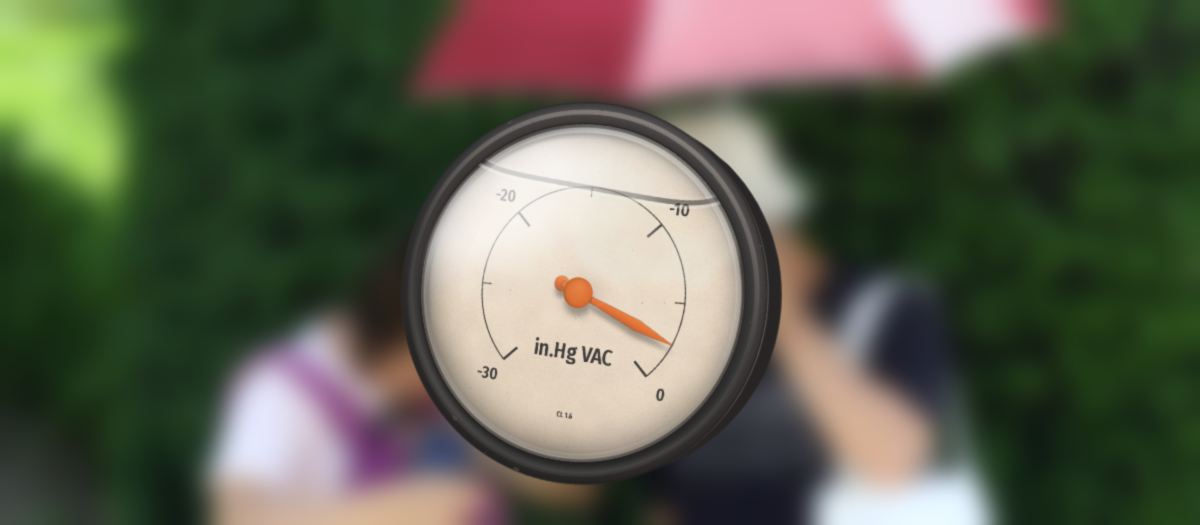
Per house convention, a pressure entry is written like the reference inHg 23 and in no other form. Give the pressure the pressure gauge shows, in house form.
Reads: inHg -2.5
